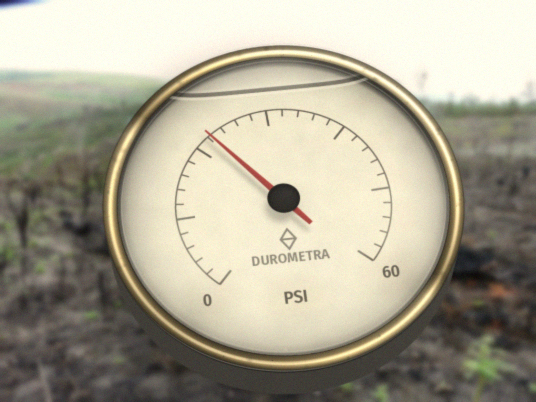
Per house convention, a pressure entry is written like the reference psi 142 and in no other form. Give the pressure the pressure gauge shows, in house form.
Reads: psi 22
